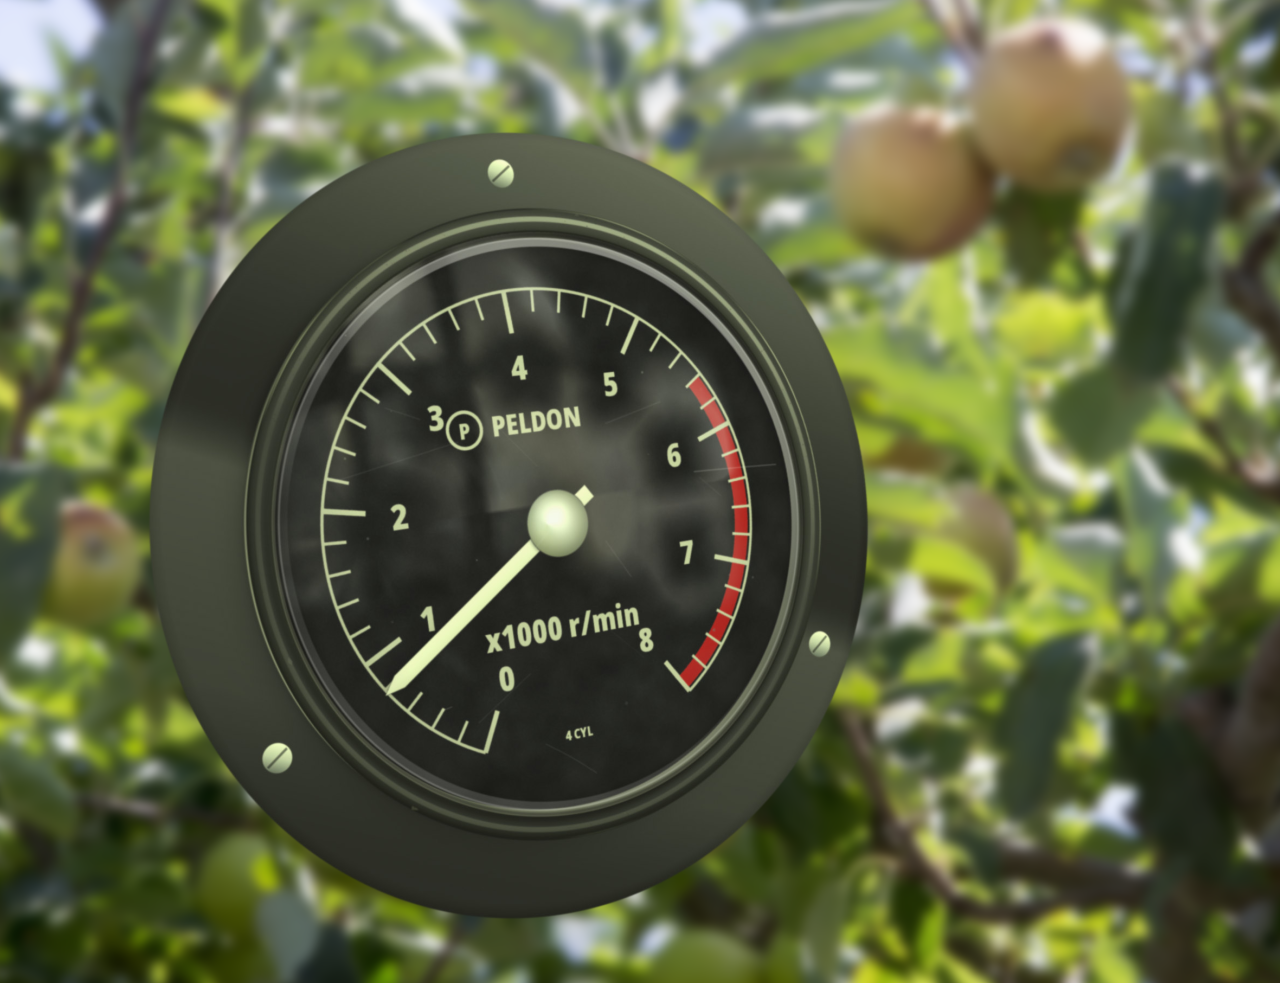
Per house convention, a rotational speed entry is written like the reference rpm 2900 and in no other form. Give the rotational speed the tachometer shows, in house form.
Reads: rpm 800
